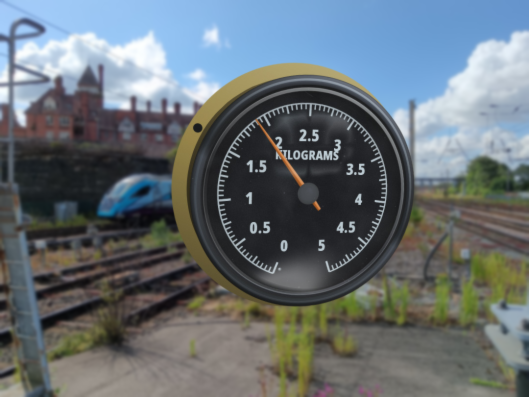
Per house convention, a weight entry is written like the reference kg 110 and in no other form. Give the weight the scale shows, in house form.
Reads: kg 1.9
